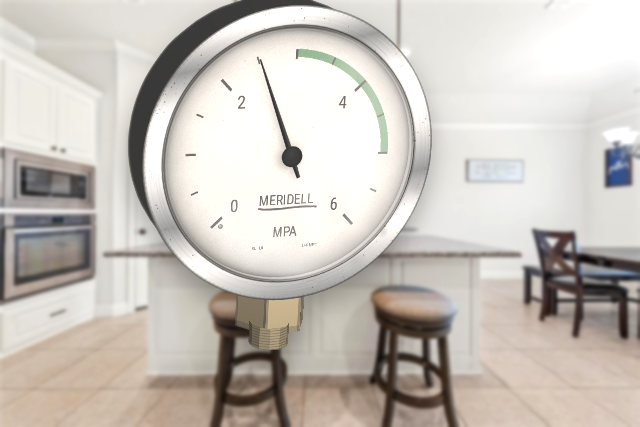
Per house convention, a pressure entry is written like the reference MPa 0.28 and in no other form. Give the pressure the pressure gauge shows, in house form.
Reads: MPa 2.5
